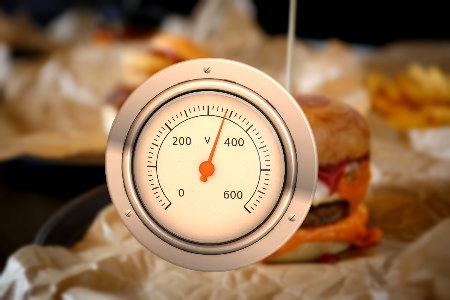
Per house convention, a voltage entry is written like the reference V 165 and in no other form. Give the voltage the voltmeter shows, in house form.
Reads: V 340
